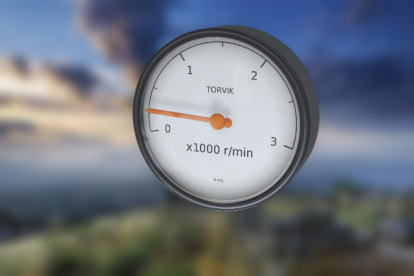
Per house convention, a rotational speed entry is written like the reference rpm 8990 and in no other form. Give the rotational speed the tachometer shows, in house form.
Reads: rpm 250
